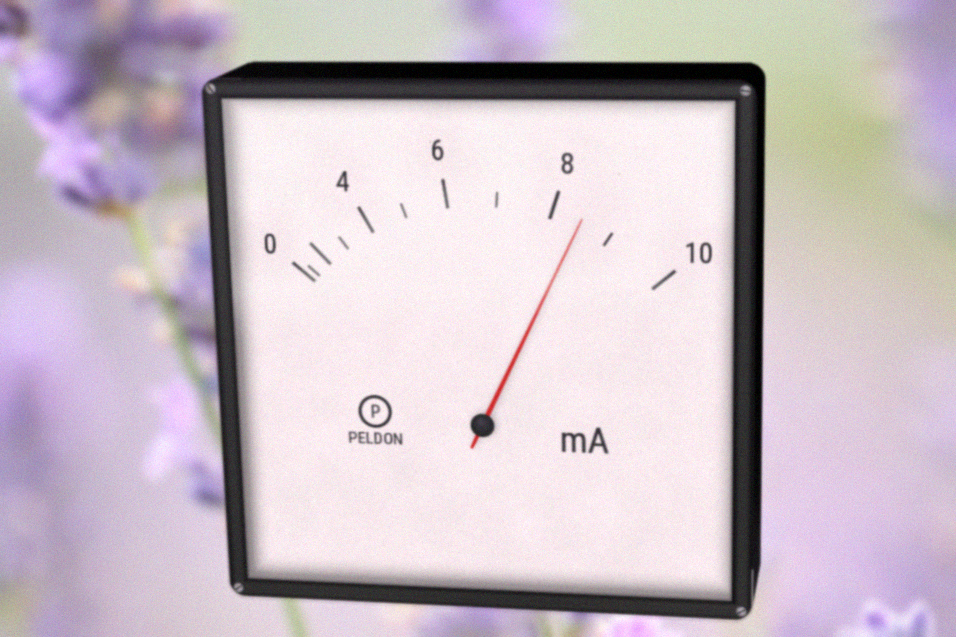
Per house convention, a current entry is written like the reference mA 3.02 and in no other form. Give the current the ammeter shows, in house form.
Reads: mA 8.5
